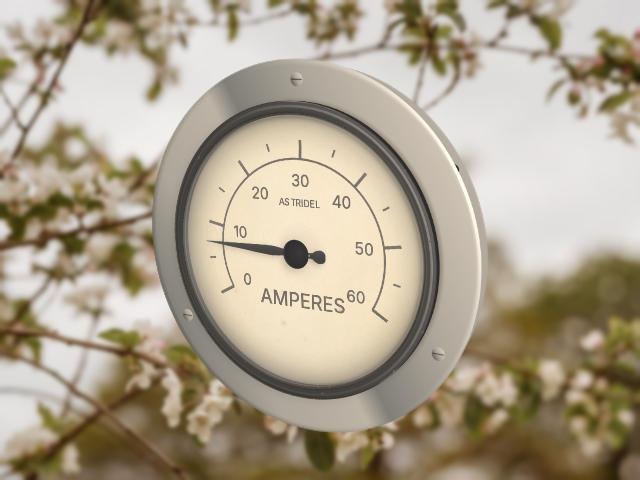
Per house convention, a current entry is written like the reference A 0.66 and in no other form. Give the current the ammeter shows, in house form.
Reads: A 7.5
